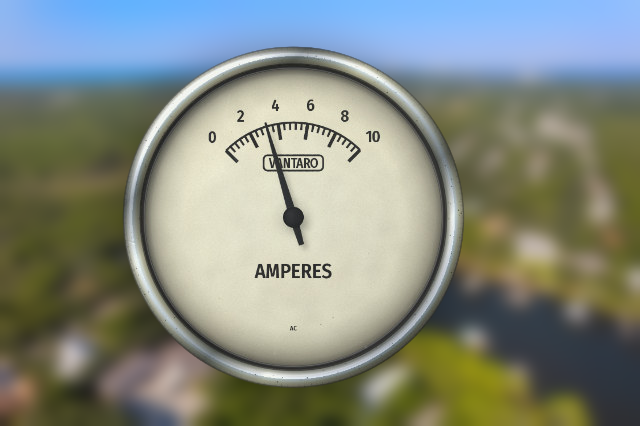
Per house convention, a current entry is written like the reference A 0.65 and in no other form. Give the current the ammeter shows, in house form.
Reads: A 3.2
